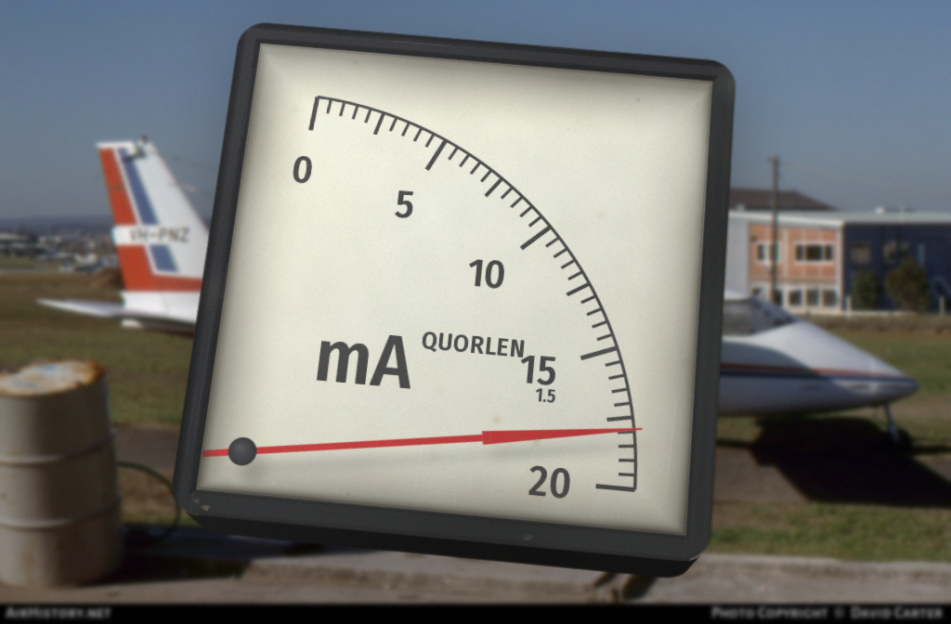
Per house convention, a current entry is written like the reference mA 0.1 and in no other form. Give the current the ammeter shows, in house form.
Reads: mA 18
